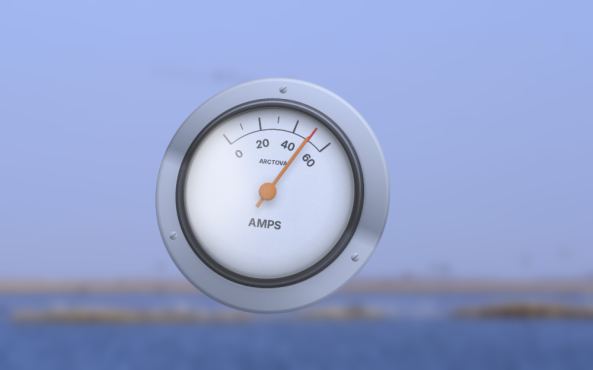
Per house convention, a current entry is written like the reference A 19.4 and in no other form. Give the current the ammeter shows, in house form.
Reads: A 50
